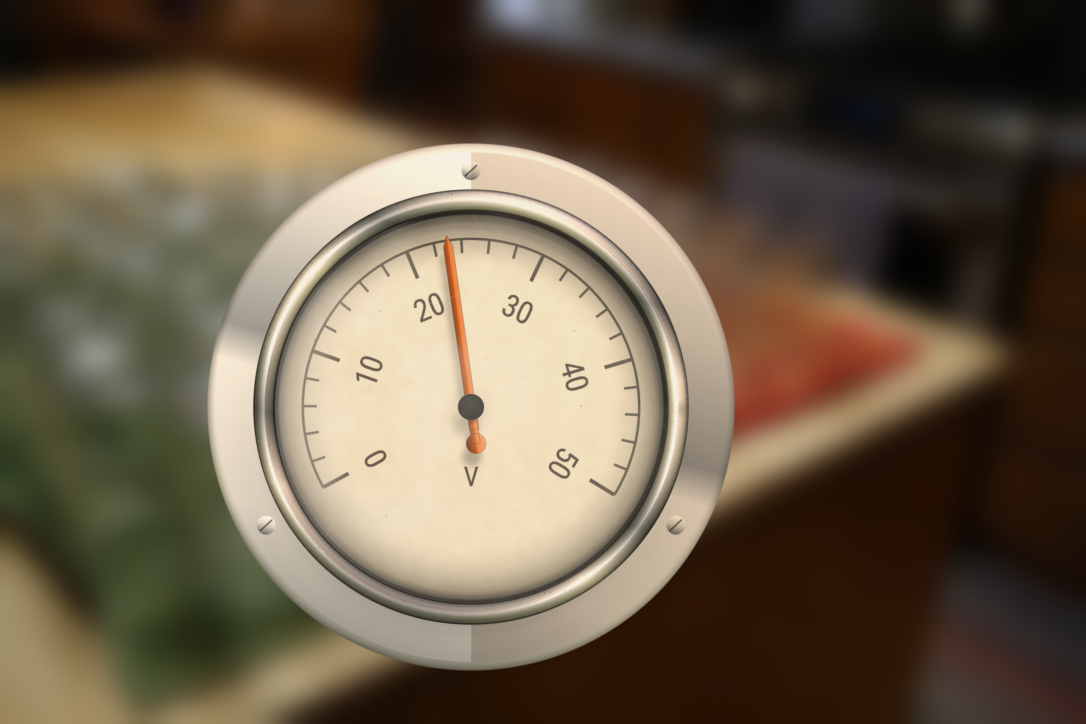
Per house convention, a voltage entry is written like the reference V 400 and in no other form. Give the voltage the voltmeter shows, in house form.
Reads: V 23
